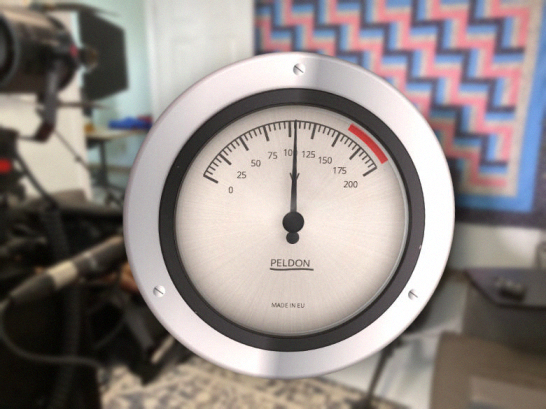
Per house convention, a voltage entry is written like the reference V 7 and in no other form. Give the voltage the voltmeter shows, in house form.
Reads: V 105
